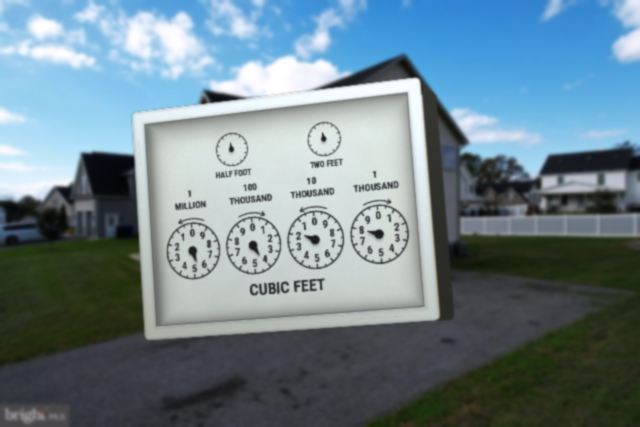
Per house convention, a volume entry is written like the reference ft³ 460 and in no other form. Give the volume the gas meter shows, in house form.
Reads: ft³ 541800
